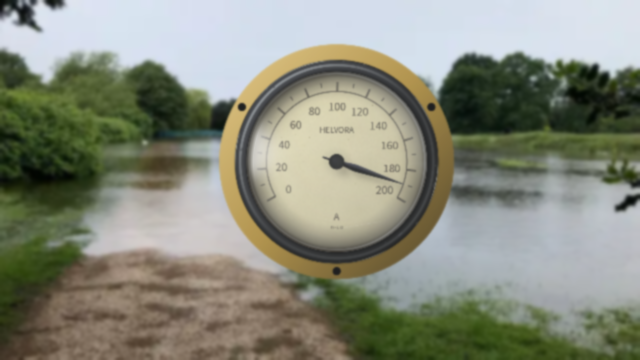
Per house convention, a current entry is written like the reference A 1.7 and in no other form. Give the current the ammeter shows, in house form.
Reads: A 190
